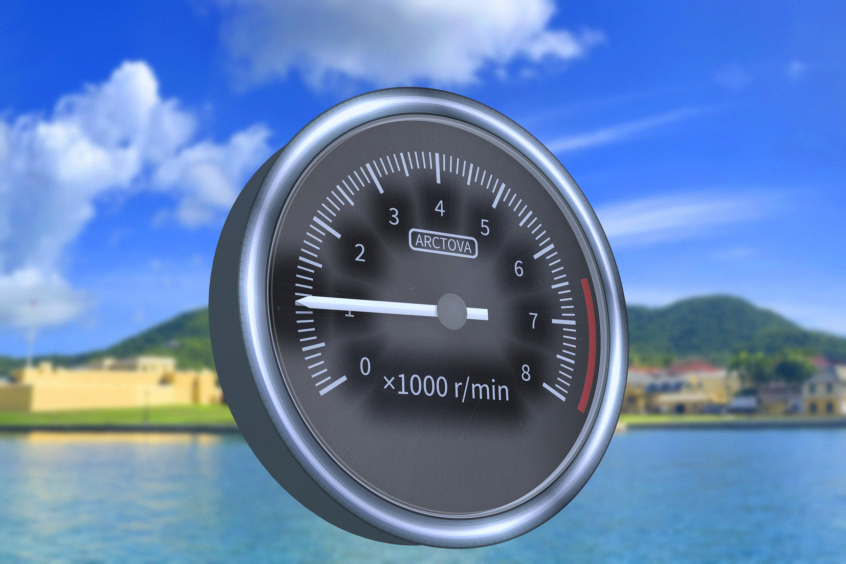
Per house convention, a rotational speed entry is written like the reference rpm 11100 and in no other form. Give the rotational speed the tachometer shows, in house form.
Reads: rpm 1000
